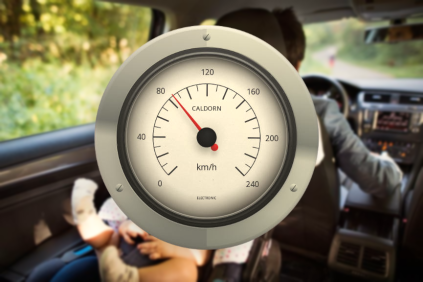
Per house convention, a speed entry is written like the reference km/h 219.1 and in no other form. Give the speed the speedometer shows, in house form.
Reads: km/h 85
